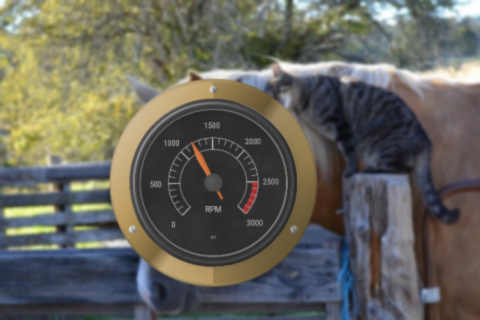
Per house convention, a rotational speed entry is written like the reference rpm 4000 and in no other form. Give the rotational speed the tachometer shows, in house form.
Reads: rpm 1200
